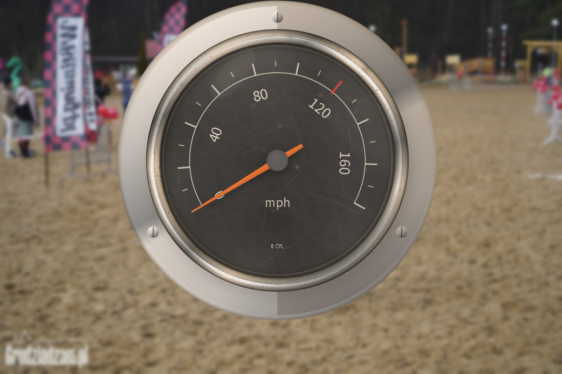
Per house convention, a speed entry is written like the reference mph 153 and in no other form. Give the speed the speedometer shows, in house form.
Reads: mph 0
